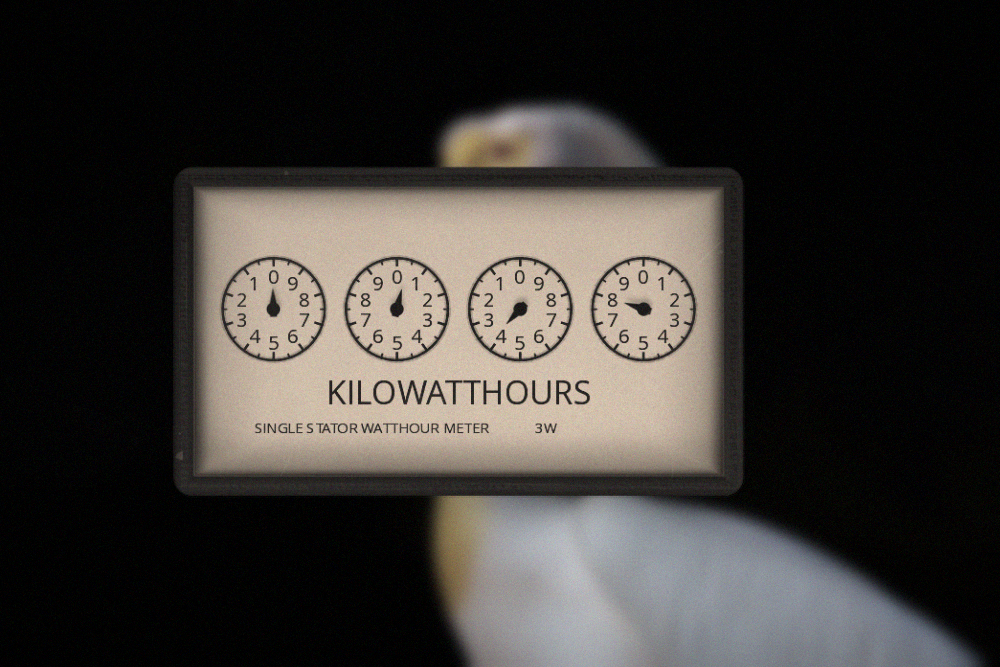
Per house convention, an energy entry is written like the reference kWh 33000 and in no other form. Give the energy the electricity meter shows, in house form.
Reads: kWh 38
